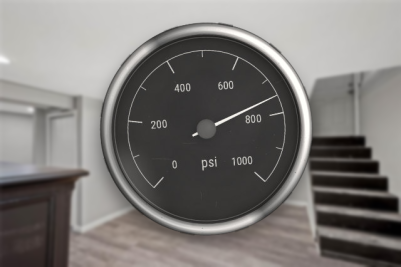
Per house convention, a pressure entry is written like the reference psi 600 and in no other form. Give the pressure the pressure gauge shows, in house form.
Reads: psi 750
